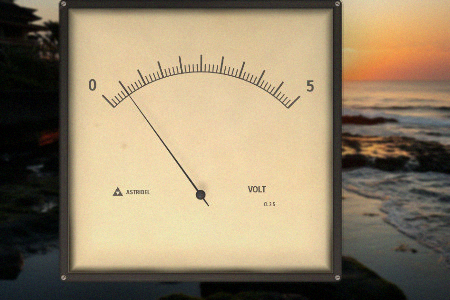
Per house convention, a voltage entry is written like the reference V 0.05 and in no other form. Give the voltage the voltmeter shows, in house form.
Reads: V 0.5
